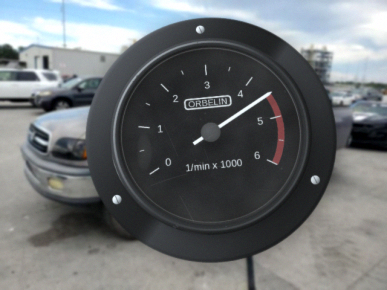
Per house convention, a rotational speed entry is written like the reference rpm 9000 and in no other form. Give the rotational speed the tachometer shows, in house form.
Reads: rpm 4500
